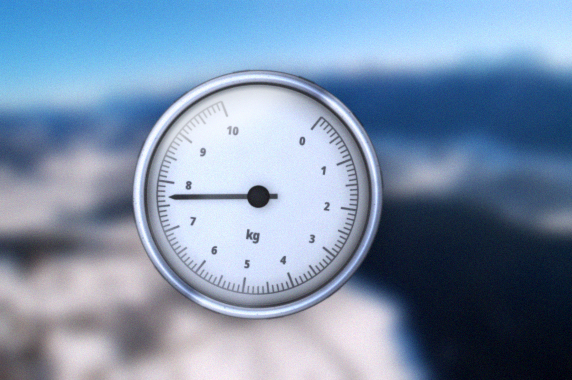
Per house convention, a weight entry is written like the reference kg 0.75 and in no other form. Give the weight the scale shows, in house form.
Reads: kg 7.7
